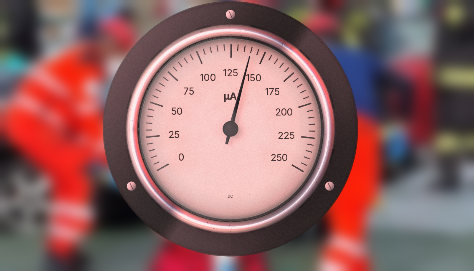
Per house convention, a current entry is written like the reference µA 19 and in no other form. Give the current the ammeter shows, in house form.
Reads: µA 140
